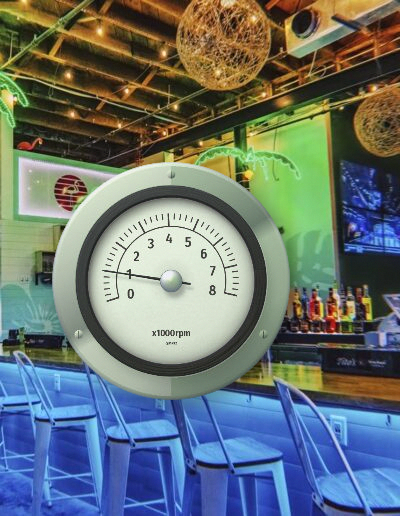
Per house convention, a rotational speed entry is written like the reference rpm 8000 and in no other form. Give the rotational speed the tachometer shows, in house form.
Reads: rpm 1000
